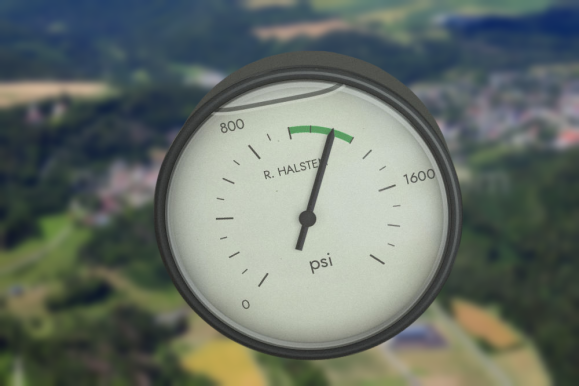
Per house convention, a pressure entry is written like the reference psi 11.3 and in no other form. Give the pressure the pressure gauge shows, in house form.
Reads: psi 1200
